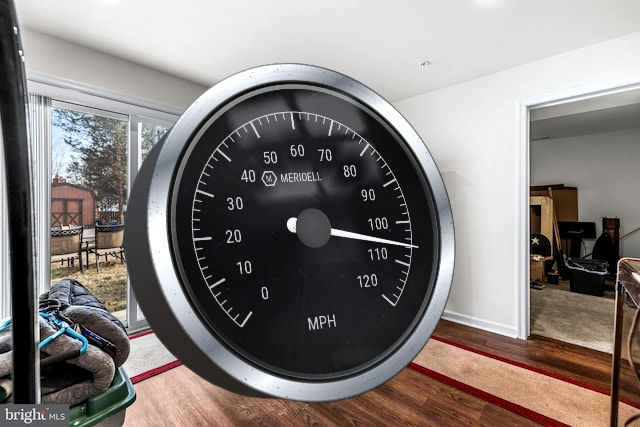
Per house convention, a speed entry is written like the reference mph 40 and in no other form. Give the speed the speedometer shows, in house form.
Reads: mph 106
